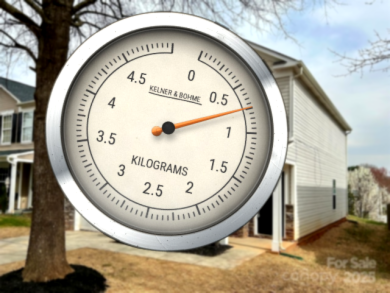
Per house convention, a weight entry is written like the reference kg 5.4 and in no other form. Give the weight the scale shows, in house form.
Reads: kg 0.75
